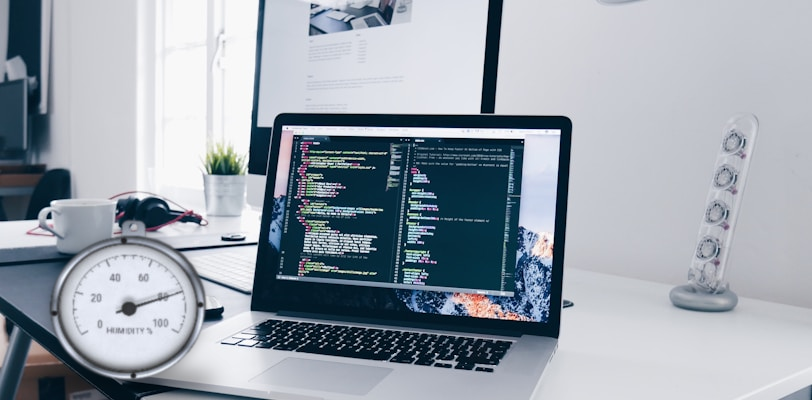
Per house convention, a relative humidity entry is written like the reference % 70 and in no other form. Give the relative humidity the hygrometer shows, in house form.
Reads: % 80
